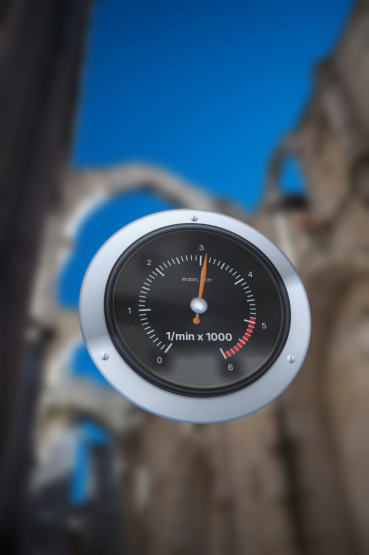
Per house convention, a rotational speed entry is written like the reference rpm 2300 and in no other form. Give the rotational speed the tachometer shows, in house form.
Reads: rpm 3100
